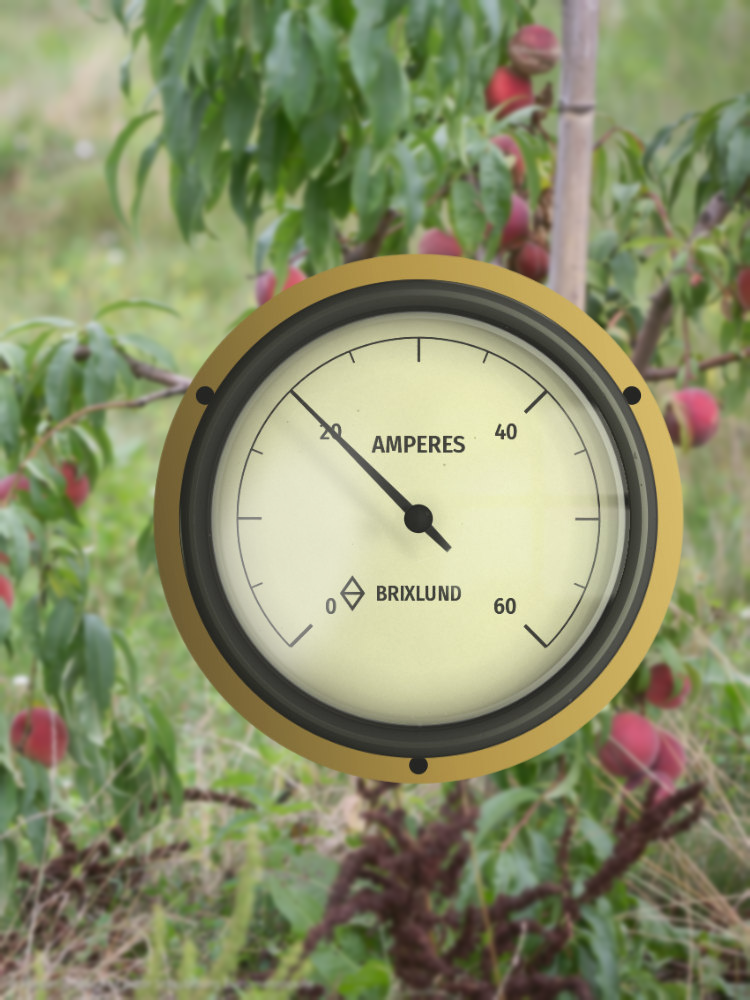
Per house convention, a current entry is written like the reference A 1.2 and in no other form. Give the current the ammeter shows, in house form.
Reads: A 20
